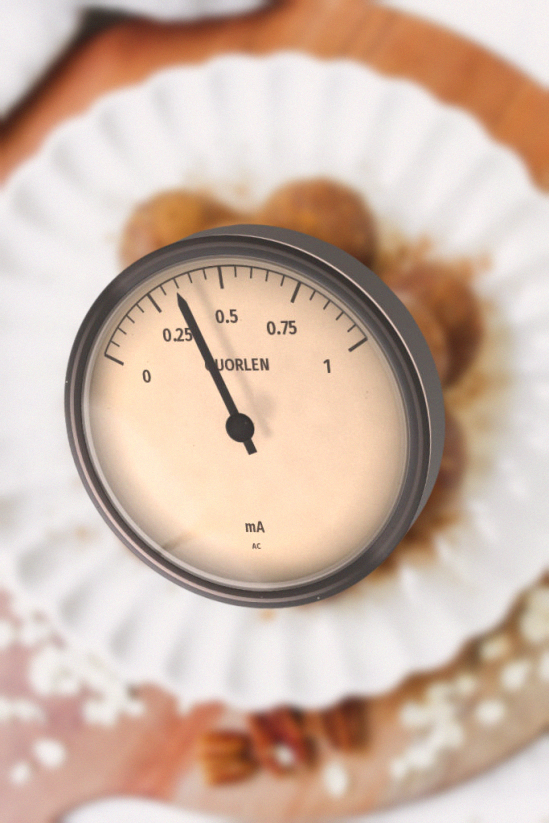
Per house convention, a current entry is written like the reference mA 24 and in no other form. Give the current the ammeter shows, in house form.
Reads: mA 0.35
